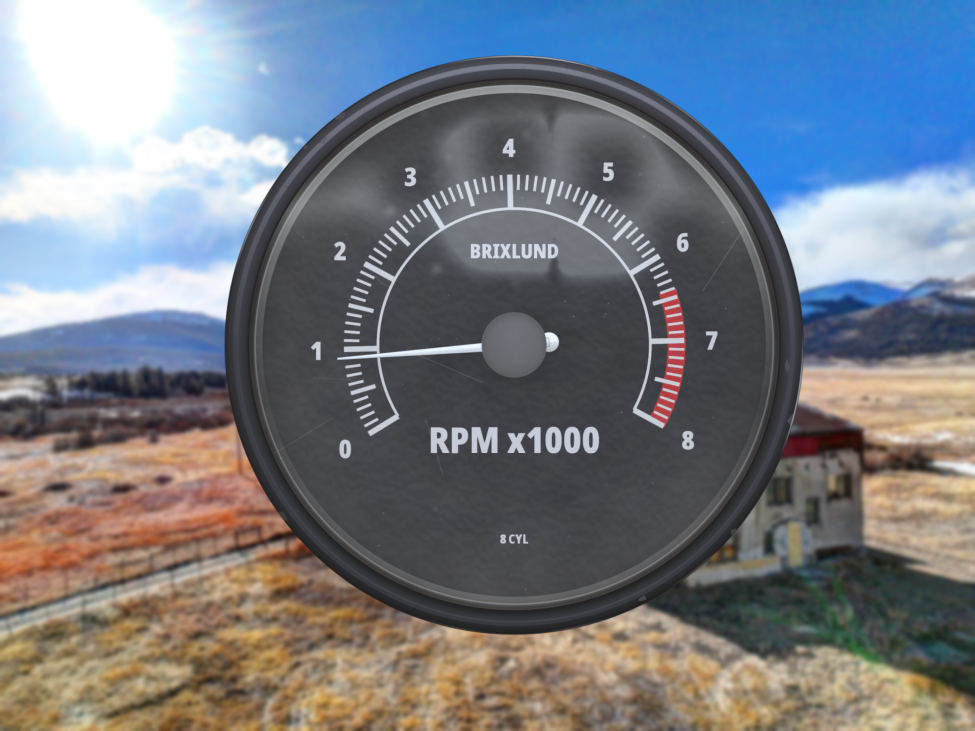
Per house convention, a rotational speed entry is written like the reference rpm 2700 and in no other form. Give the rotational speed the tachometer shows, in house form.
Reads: rpm 900
